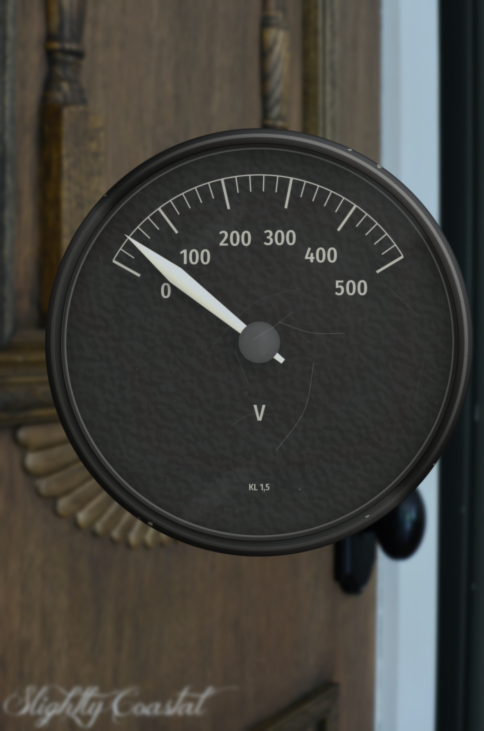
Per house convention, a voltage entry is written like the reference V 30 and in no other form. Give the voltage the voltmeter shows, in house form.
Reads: V 40
